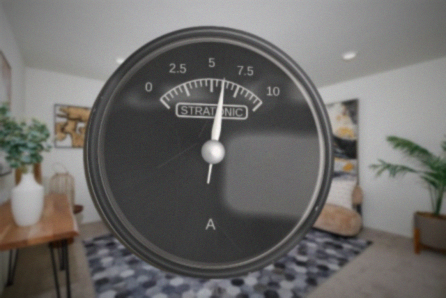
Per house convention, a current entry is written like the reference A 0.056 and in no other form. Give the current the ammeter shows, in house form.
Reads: A 6
